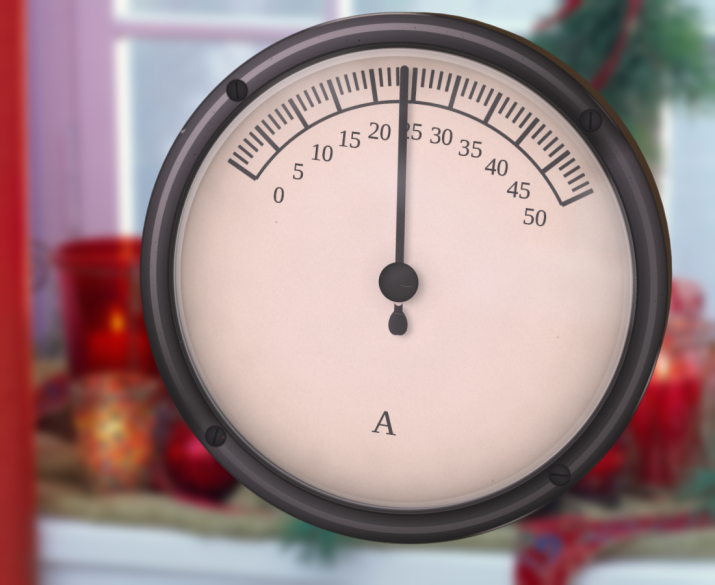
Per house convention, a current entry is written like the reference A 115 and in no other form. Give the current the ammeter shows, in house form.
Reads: A 24
